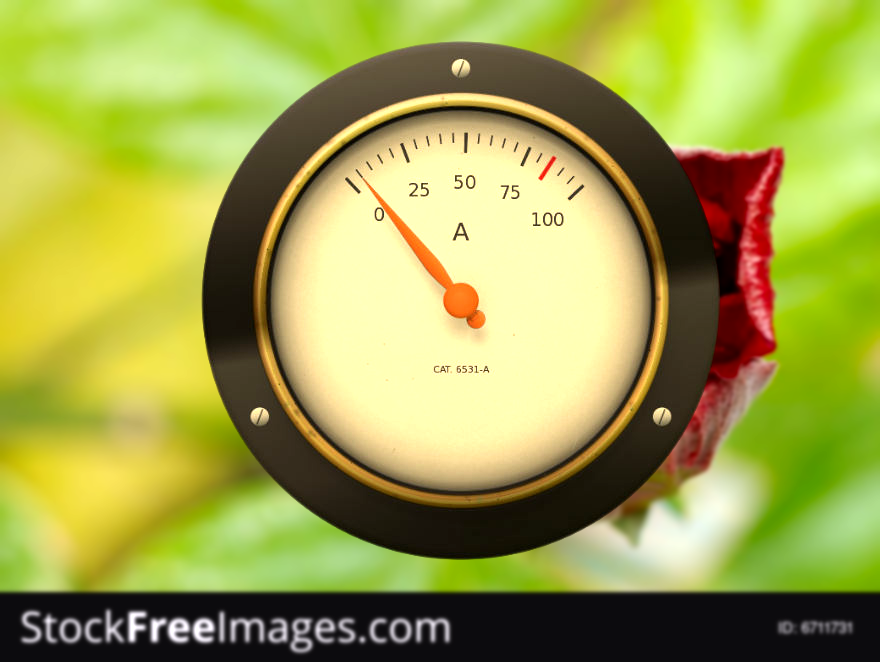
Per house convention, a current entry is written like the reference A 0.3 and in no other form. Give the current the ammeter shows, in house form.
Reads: A 5
